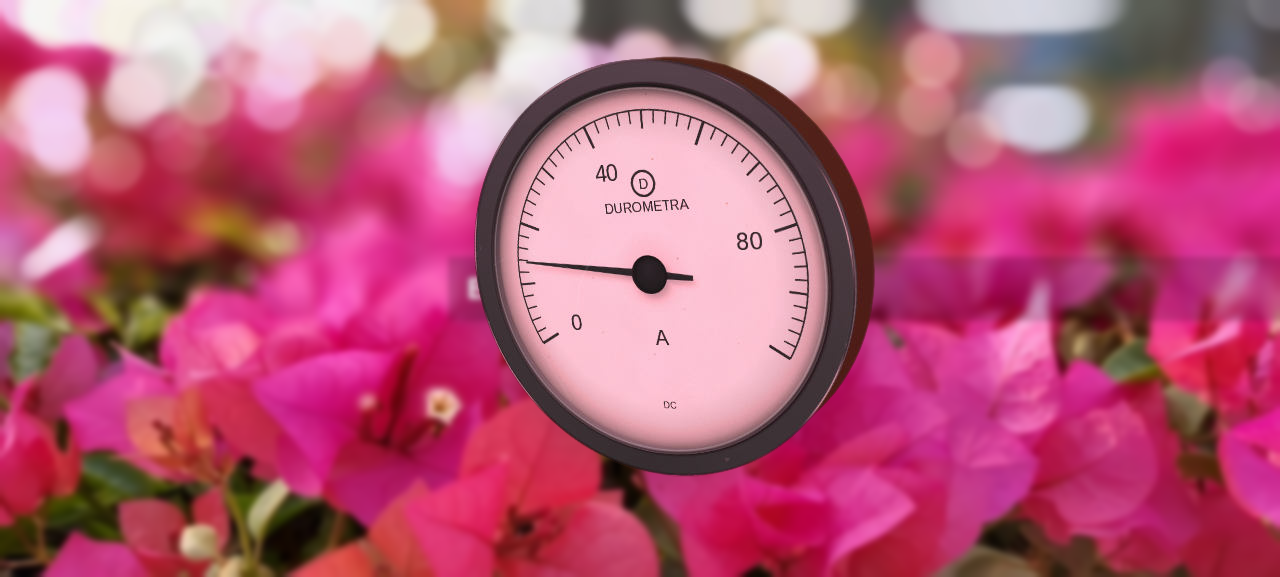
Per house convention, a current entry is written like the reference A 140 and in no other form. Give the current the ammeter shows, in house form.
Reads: A 14
